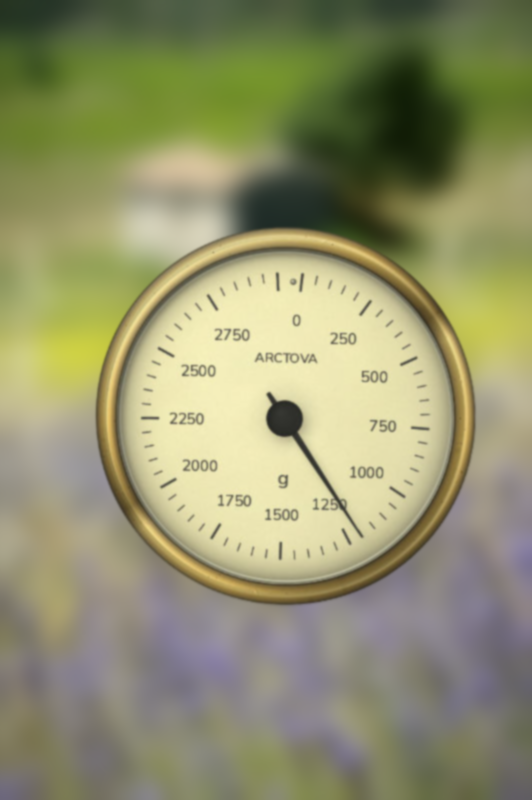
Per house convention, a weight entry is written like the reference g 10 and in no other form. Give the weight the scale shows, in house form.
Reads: g 1200
